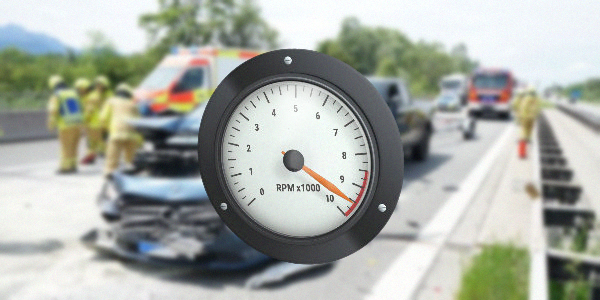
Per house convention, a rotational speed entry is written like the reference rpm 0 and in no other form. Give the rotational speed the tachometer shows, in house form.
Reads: rpm 9500
